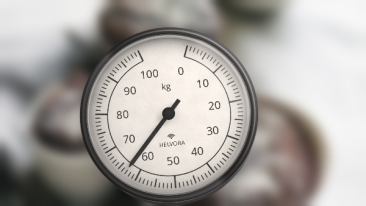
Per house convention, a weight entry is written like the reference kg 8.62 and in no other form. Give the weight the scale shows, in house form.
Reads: kg 63
